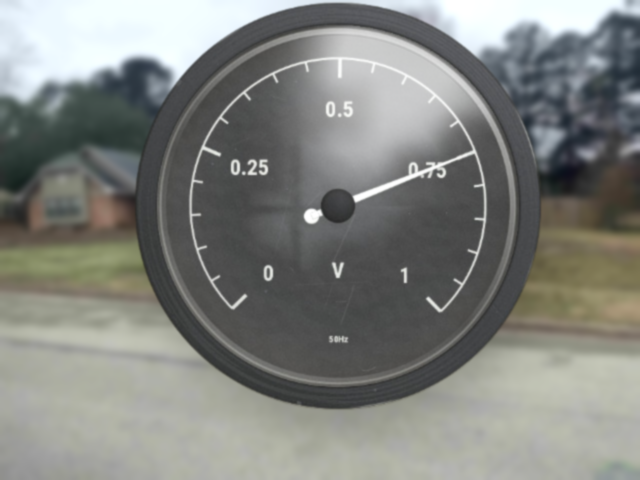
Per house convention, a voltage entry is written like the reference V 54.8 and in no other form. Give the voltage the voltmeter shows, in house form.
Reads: V 0.75
